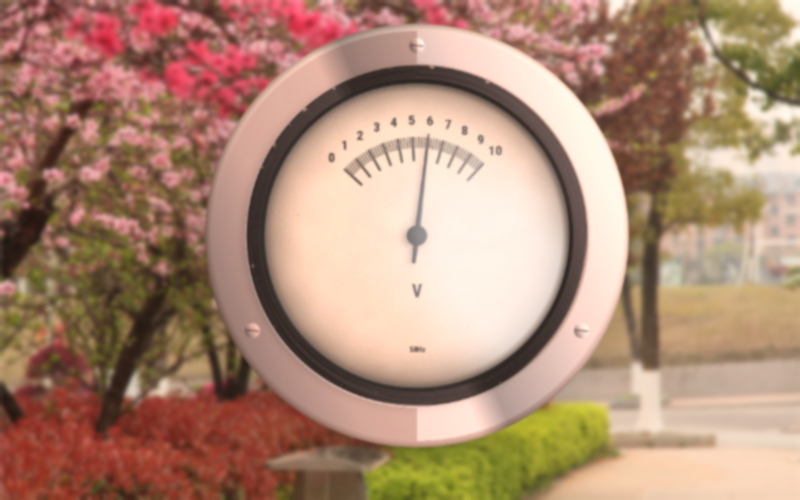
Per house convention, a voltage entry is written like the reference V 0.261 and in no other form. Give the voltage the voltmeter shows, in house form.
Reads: V 6
